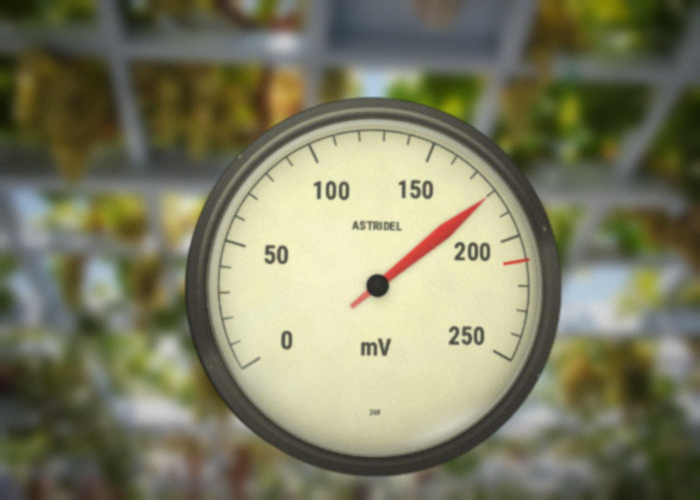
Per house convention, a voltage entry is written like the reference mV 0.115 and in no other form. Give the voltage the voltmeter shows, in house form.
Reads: mV 180
